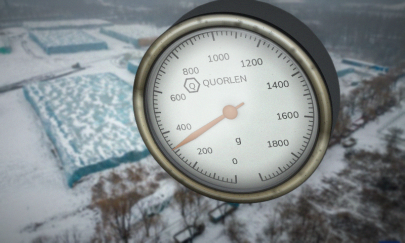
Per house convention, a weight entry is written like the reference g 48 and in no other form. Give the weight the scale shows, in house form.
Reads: g 320
